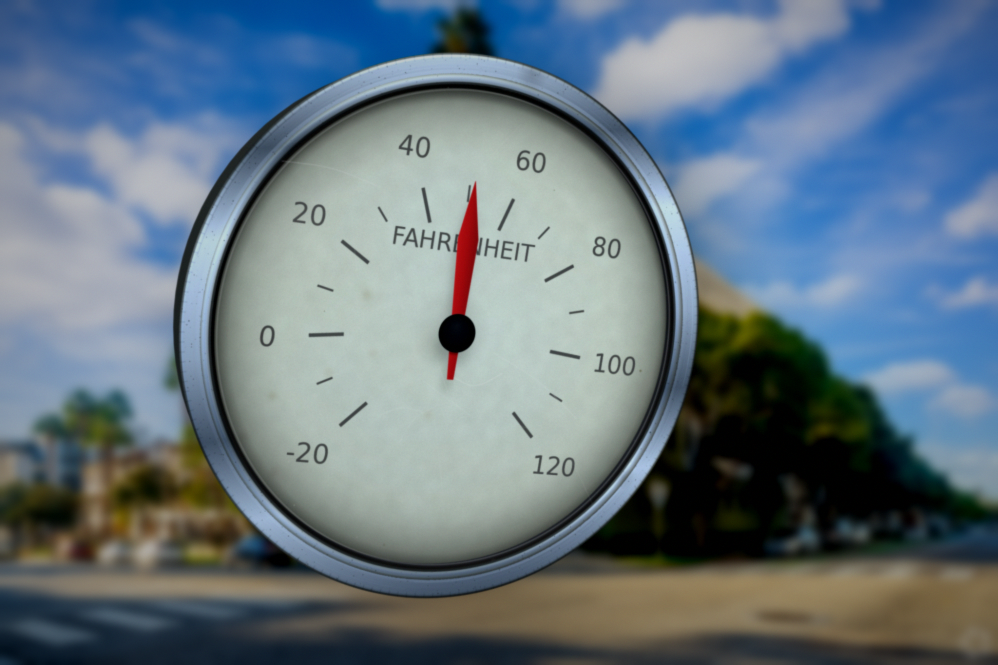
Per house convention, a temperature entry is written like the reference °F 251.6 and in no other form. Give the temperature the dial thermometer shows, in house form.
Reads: °F 50
